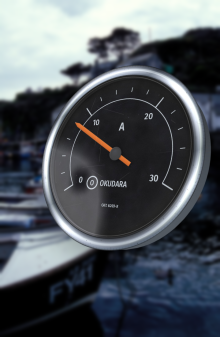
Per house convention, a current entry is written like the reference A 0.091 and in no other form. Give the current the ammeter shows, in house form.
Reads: A 8
